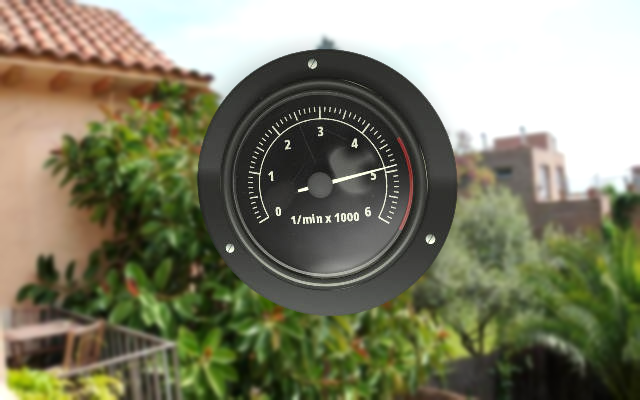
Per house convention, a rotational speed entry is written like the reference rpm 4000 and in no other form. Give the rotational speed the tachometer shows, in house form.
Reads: rpm 4900
